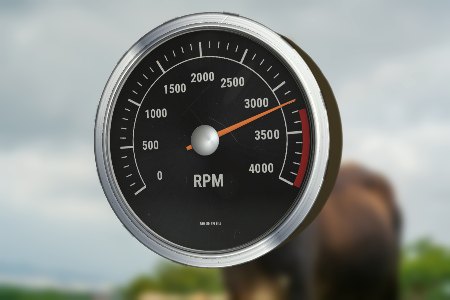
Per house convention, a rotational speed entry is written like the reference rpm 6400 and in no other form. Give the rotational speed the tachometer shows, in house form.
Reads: rpm 3200
